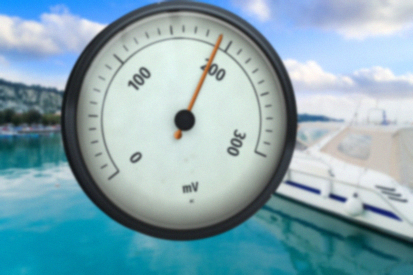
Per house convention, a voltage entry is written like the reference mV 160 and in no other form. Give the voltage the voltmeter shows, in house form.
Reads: mV 190
